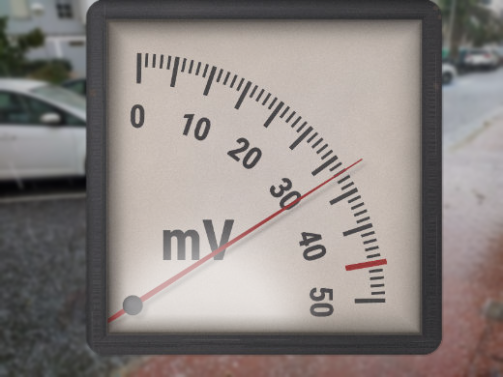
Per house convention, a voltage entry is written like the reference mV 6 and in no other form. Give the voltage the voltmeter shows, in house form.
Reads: mV 32
